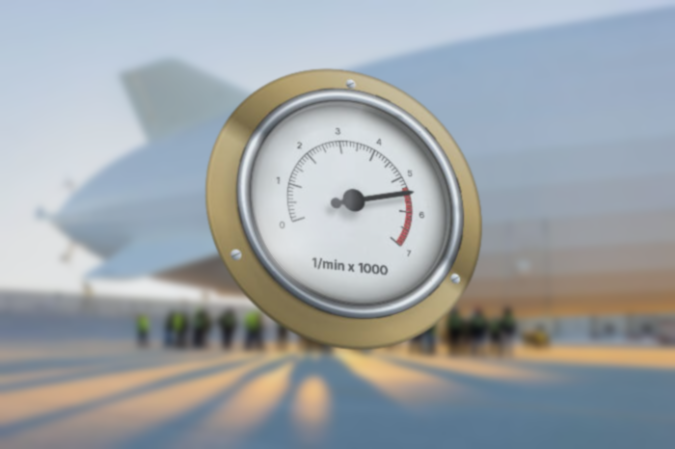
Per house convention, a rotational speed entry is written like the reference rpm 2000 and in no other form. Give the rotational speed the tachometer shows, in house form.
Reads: rpm 5500
